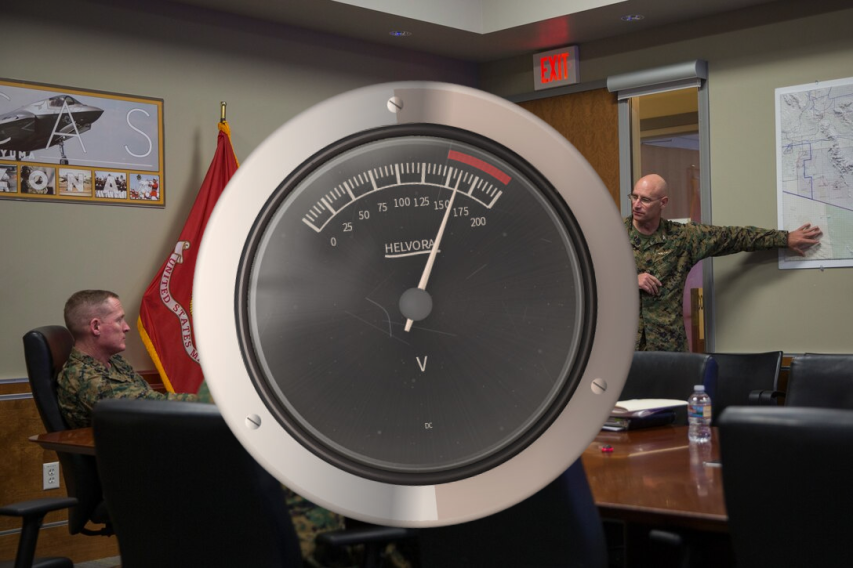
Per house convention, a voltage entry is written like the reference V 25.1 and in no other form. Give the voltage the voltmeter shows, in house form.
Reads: V 160
